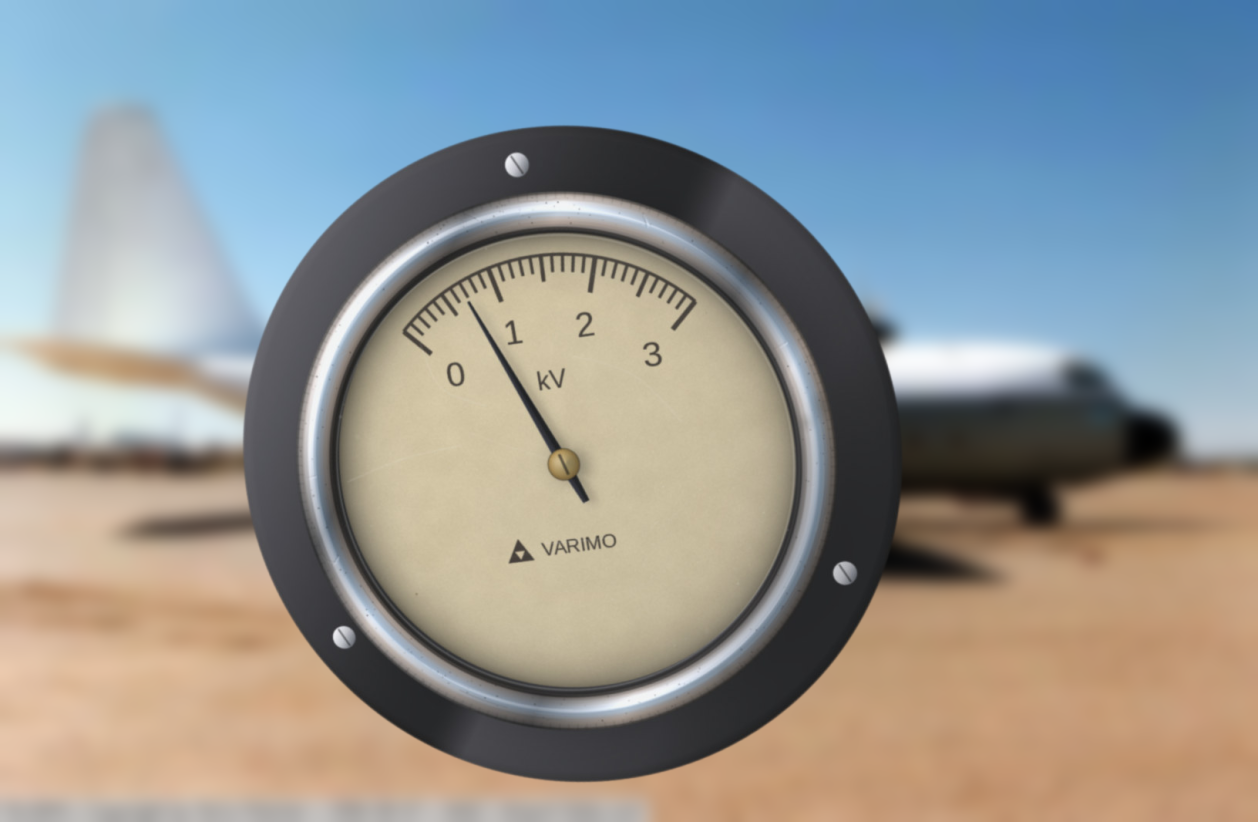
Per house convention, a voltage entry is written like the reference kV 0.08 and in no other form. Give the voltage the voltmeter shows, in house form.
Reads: kV 0.7
